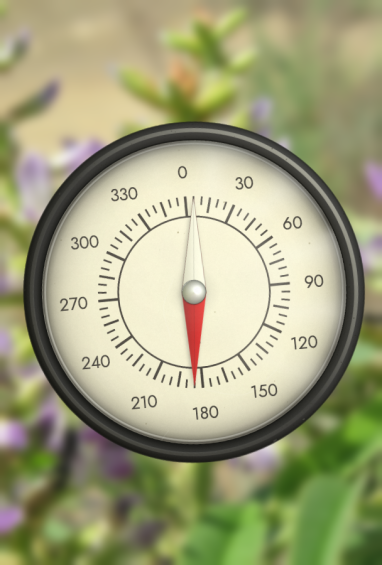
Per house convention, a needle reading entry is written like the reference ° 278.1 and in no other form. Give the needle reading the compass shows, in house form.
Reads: ° 185
